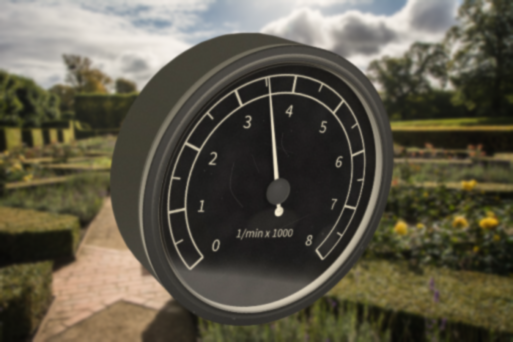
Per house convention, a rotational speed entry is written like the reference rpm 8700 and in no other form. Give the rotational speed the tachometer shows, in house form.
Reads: rpm 3500
